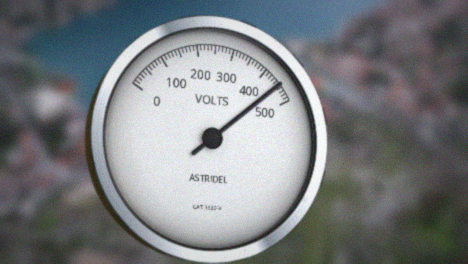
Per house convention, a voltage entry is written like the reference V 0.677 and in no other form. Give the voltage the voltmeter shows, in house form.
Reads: V 450
